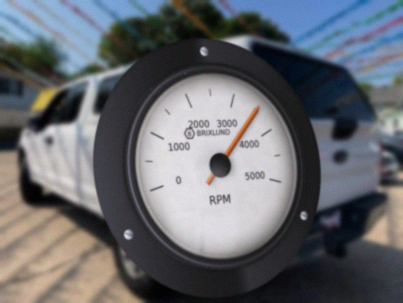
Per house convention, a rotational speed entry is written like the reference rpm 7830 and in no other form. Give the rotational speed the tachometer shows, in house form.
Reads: rpm 3500
